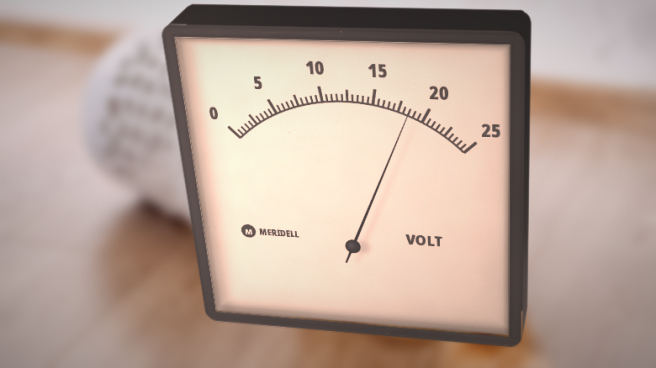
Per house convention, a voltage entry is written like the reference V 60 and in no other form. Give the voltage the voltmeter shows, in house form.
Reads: V 18.5
